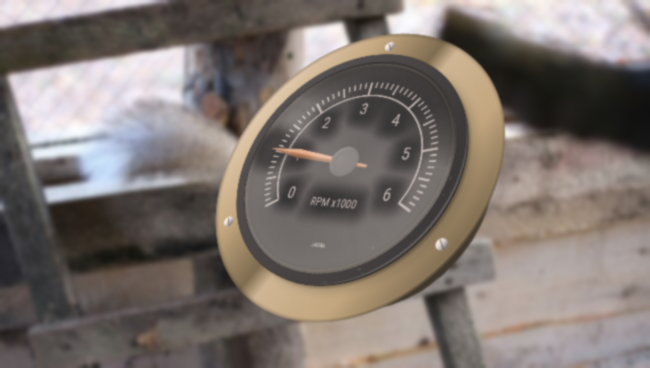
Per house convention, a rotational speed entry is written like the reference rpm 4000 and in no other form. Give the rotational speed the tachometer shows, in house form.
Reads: rpm 1000
